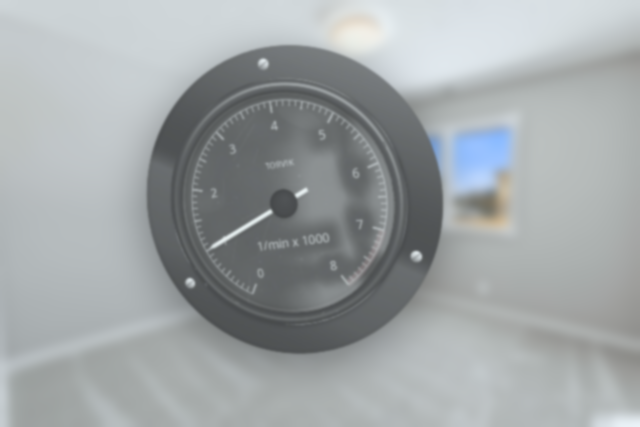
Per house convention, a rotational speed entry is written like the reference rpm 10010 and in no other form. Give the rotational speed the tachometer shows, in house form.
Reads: rpm 1000
